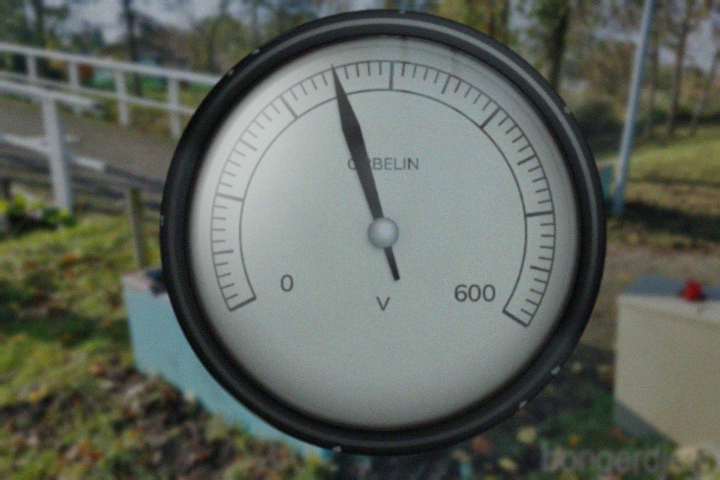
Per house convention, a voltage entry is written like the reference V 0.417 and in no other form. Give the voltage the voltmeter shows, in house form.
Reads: V 250
